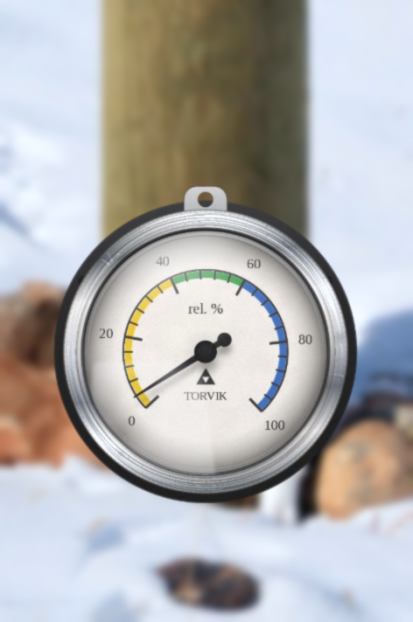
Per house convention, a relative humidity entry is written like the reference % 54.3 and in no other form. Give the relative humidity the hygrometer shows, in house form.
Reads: % 4
